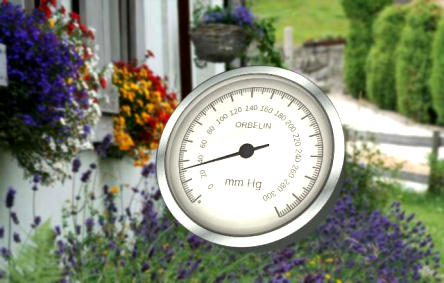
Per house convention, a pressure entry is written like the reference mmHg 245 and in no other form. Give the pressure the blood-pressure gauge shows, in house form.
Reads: mmHg 30
